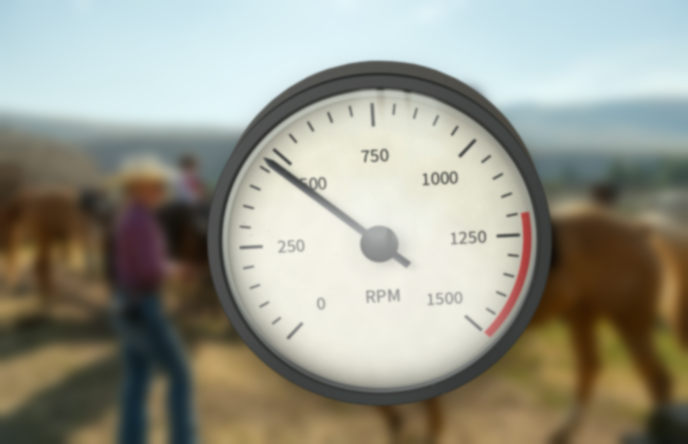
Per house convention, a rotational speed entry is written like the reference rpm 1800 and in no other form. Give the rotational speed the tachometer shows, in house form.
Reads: rpm 475
